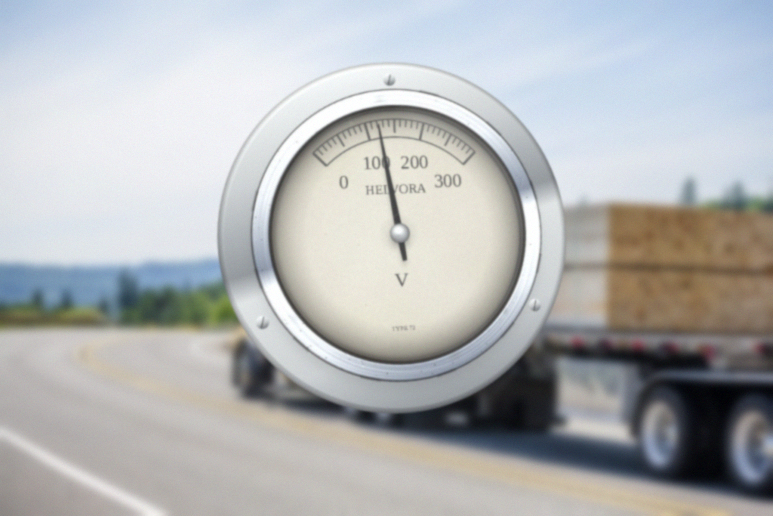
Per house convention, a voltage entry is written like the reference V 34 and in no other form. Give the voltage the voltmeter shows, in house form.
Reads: V 120
